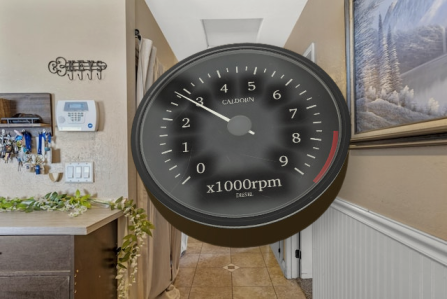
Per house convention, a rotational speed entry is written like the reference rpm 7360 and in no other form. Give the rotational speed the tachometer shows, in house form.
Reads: rpm 2750
